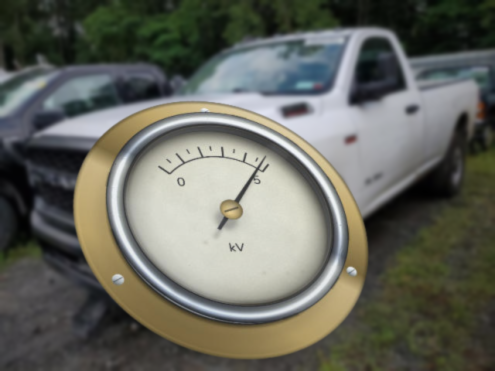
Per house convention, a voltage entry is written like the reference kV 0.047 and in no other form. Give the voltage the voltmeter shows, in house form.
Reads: kV 4.75
